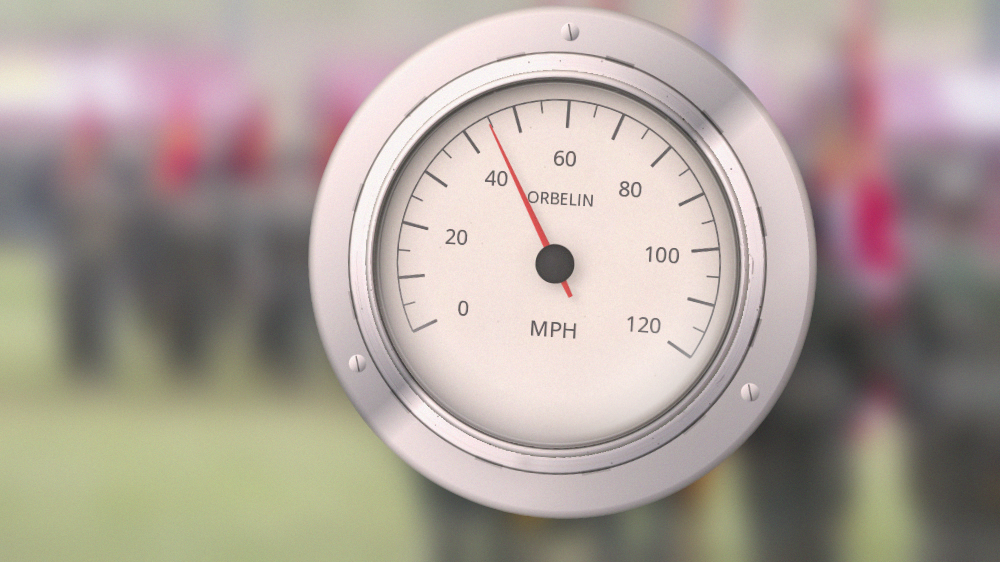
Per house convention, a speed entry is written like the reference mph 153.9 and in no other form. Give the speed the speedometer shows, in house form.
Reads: mph 45
